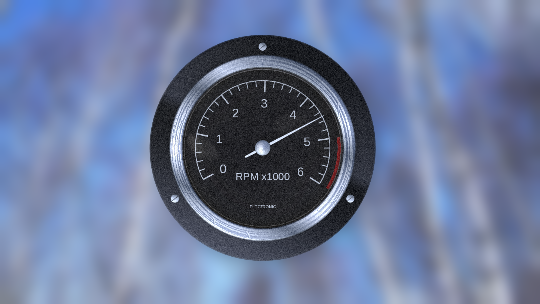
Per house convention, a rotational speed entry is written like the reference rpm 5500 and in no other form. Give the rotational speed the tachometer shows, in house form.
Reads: rpm 4500
